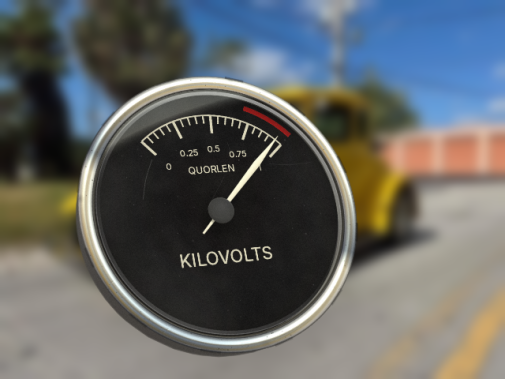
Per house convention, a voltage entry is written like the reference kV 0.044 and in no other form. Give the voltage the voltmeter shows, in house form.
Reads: kV 0.95
